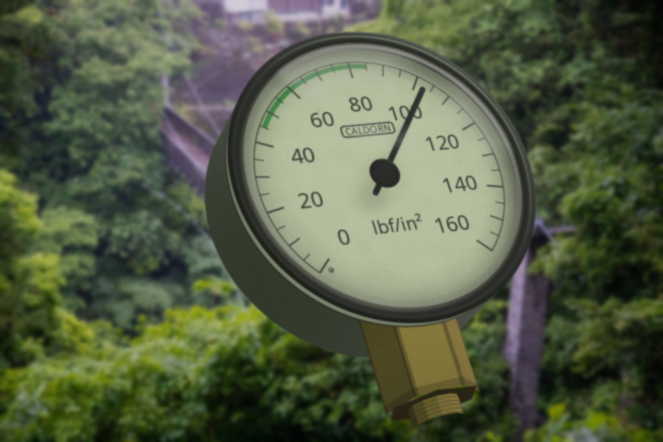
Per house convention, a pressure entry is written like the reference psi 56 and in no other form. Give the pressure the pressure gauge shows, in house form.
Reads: psi 102.5
